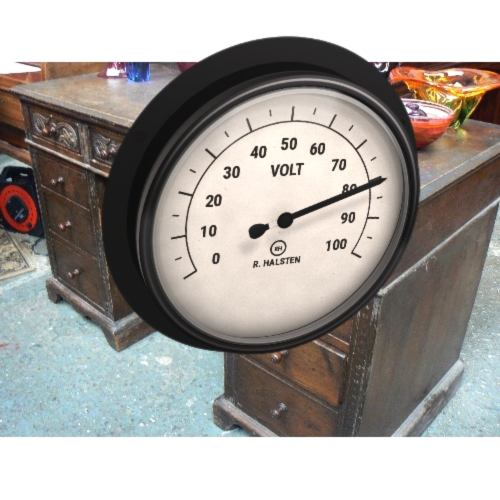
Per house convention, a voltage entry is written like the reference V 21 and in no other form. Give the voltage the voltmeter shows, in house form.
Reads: V 80
